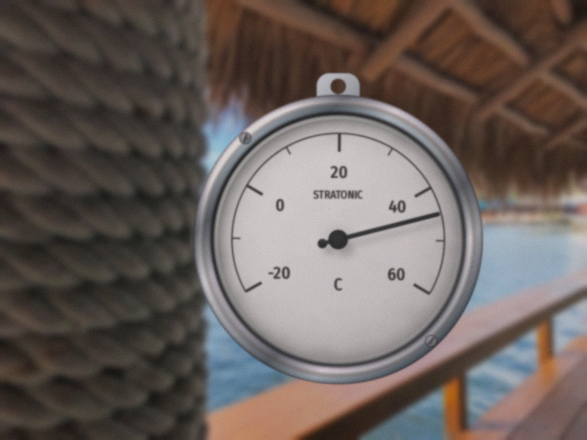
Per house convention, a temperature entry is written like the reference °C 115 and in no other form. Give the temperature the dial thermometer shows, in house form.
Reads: °C 45
